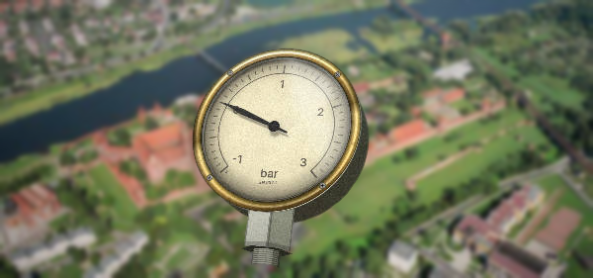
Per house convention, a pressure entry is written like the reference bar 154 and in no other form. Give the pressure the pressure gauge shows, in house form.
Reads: bar 0
